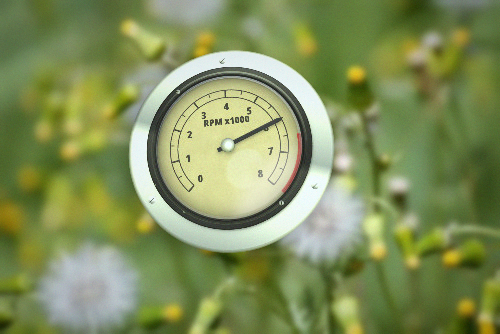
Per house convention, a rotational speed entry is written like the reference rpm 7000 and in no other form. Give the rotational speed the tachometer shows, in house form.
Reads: rpm 6000
